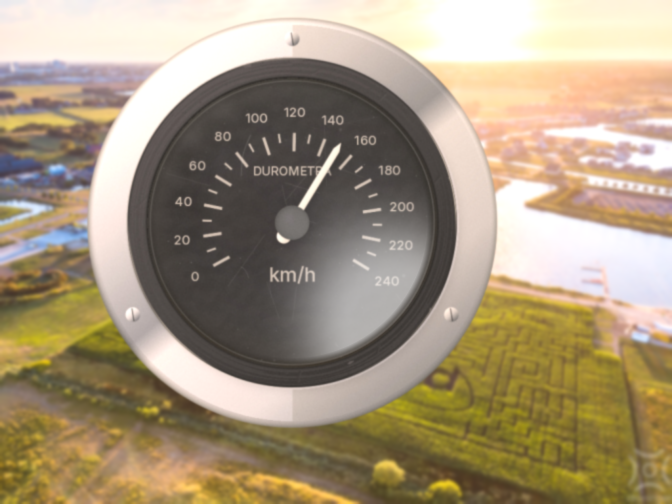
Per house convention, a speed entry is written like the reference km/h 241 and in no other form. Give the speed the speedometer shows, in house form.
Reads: km/h 150
